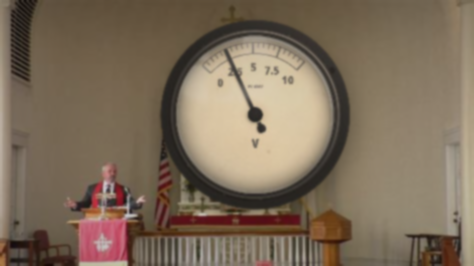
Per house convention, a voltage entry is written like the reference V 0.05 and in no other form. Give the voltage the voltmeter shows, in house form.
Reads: V 2.5
